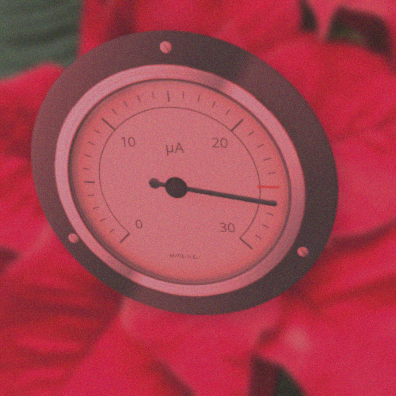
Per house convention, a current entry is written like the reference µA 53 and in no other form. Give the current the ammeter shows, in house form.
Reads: µA 26
